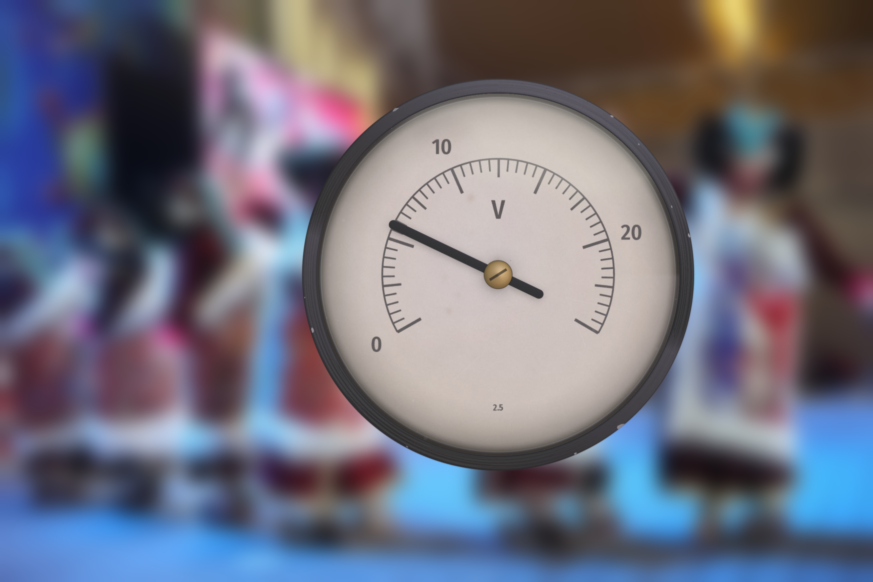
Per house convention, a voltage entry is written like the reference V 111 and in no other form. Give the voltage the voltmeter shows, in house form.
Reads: V 5.75
